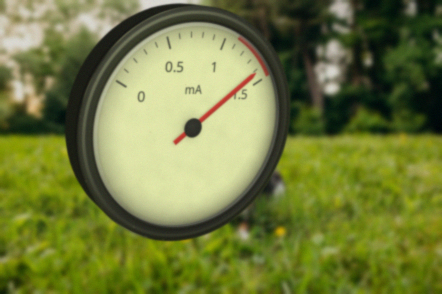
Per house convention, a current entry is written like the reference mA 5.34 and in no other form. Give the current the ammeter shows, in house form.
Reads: mA 1.4
